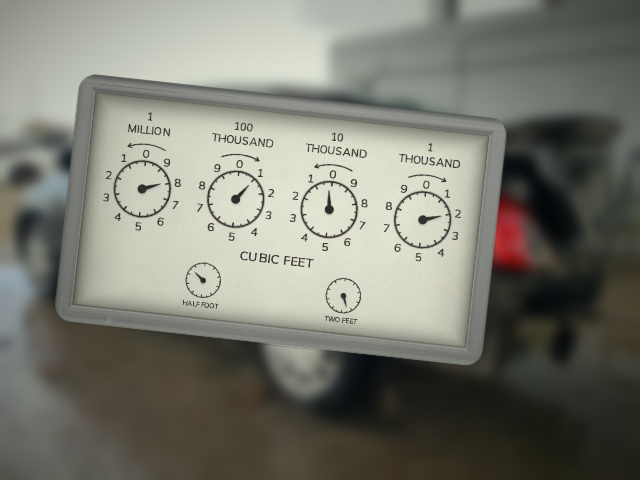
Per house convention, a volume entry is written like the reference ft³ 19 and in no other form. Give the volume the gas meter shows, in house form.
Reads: ft³ 810200
